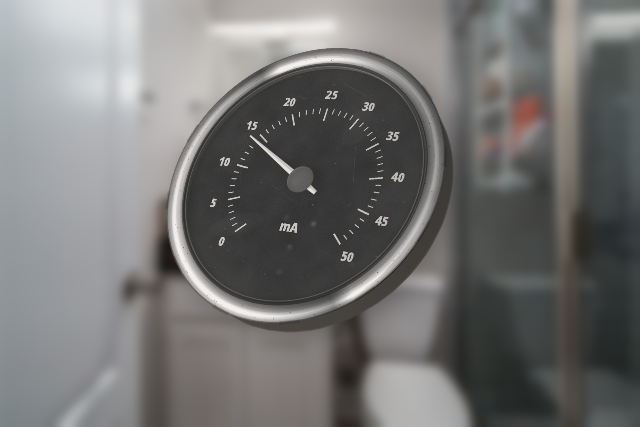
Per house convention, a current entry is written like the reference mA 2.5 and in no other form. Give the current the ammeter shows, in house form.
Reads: mA 14
